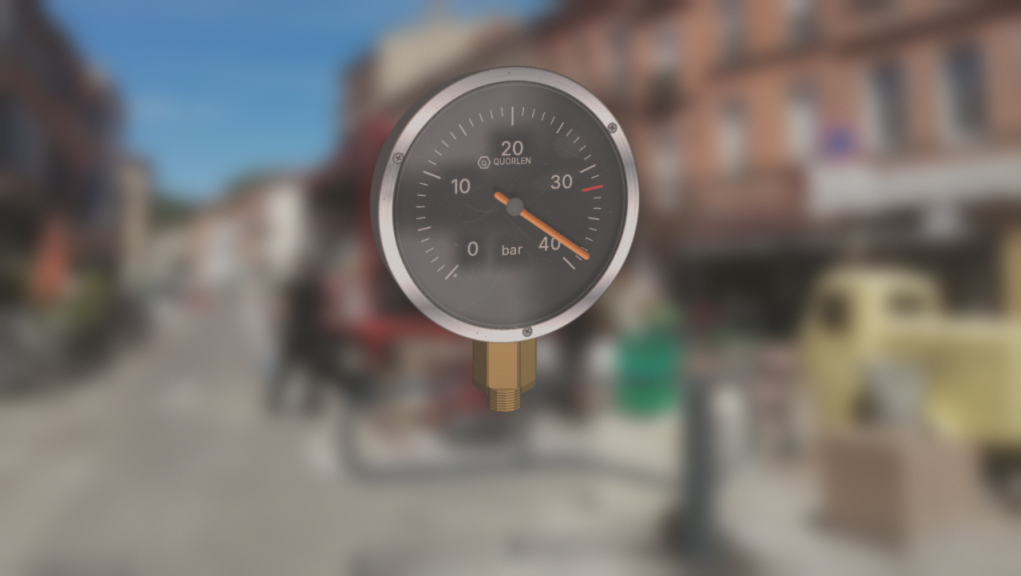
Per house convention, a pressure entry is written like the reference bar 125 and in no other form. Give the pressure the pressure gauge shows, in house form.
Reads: bar 38.5
